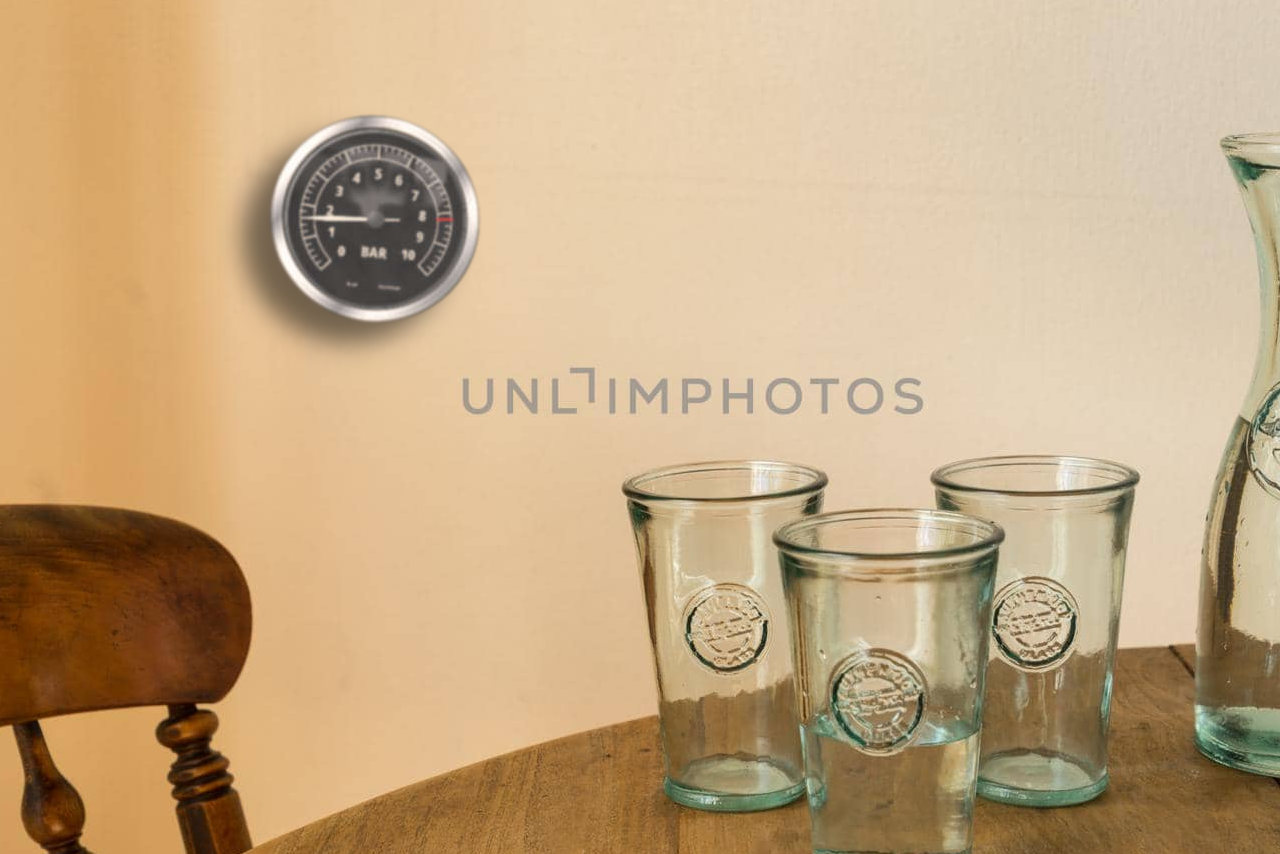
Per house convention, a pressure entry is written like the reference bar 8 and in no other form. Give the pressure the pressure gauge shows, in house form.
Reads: bar 1.6
